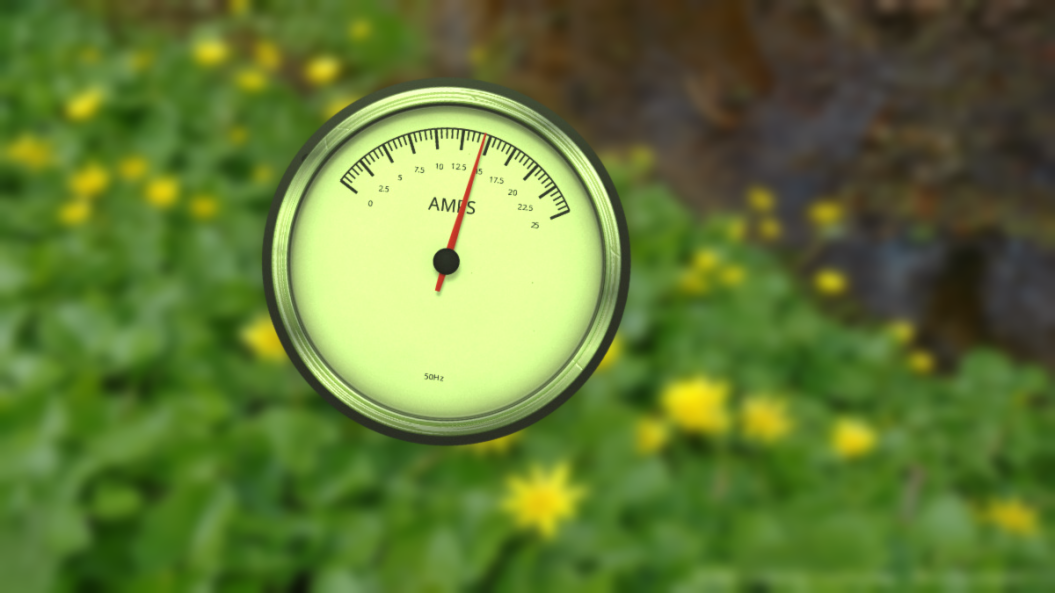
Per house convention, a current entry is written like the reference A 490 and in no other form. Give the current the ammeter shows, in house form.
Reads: A 14.5
